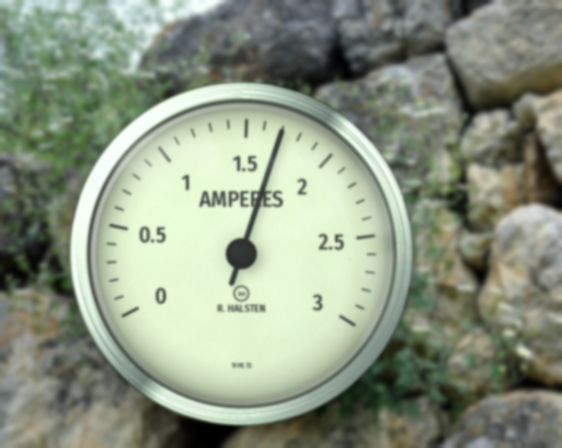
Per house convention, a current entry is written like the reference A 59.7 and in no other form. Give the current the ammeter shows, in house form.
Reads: A 1.7
